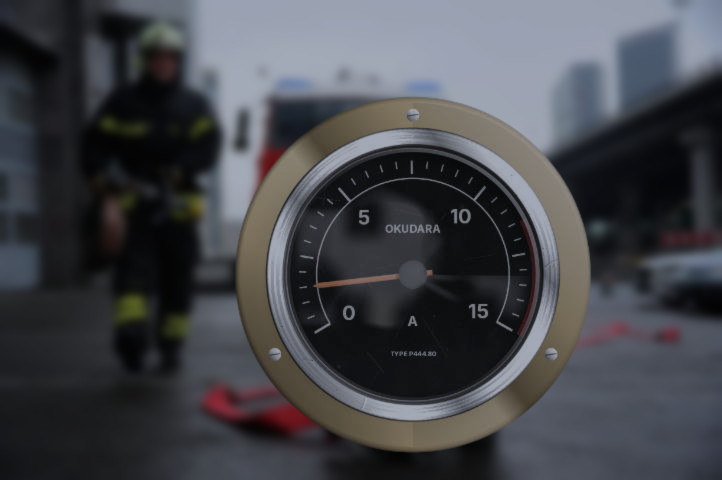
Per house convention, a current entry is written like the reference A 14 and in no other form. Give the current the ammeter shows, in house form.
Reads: A 1.5
